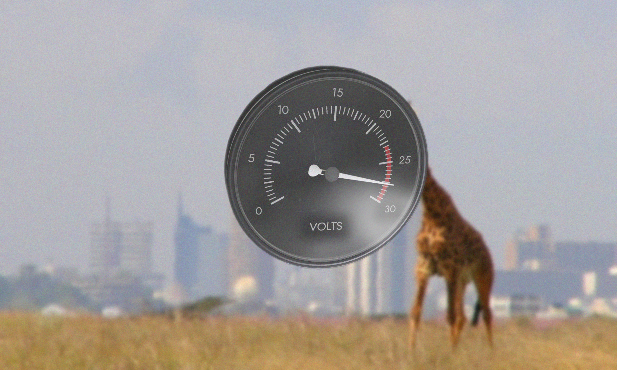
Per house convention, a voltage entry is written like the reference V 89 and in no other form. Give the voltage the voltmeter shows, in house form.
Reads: V 27.5
